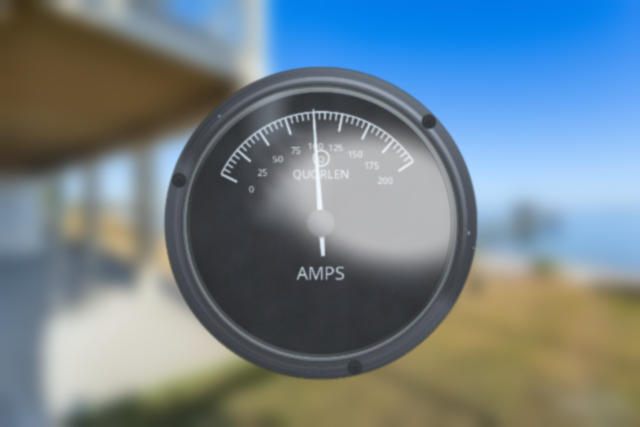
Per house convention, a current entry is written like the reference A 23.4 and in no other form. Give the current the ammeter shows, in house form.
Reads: A 100
